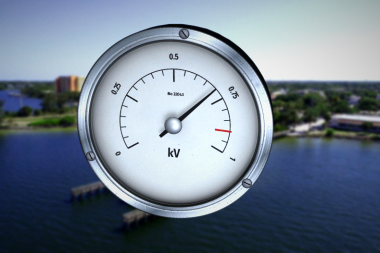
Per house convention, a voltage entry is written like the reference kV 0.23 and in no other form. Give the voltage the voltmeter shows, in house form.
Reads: kV 0.7
